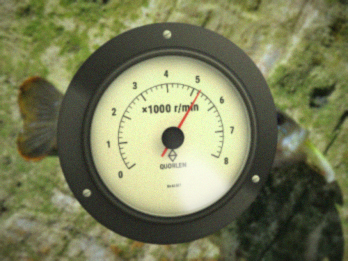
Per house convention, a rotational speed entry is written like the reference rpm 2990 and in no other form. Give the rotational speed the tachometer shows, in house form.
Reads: rpm 5200
